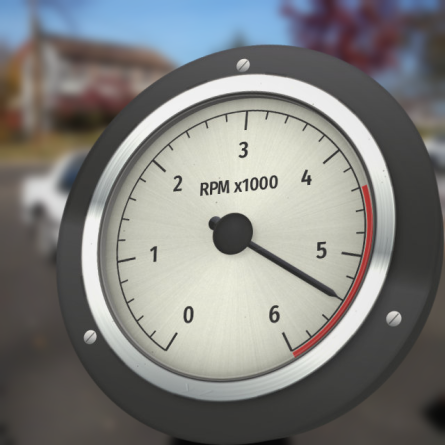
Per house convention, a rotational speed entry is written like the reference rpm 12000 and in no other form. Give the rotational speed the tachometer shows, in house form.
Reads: rpm 5400
